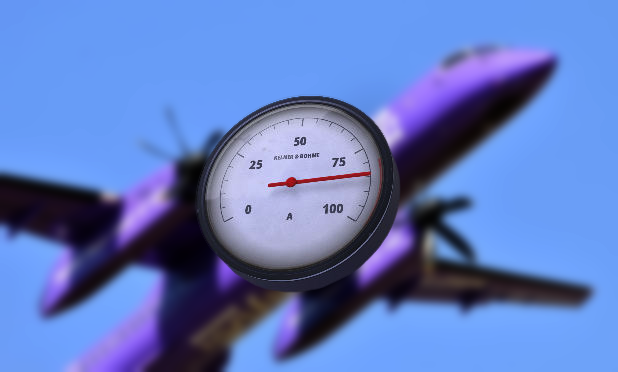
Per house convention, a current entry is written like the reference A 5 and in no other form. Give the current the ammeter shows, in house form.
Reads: A 85
